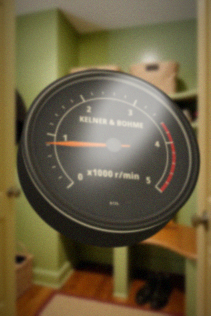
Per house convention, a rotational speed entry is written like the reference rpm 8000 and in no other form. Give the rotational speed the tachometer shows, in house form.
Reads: rpm 800
